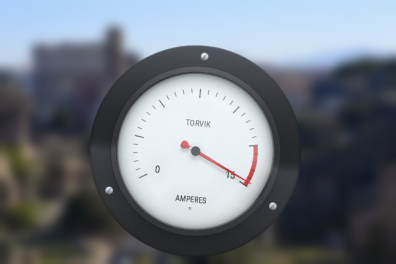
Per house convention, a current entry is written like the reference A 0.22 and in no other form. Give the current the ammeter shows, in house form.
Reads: A 14.75
